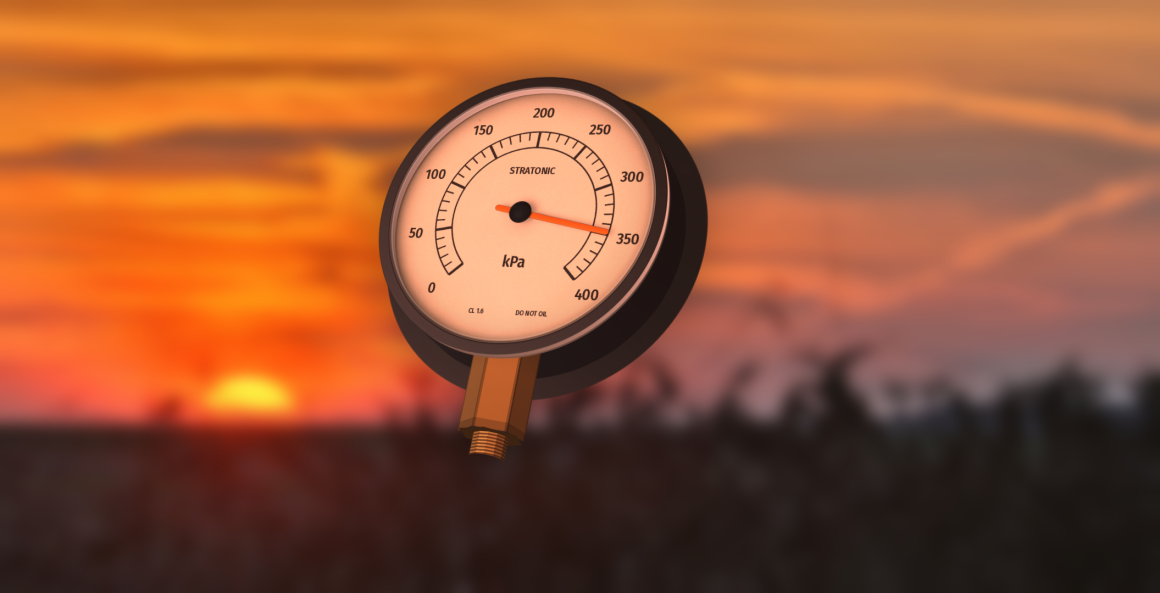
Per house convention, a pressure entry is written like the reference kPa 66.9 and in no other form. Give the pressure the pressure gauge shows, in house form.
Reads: kPa 350
